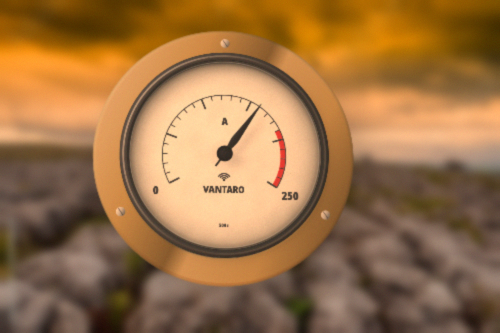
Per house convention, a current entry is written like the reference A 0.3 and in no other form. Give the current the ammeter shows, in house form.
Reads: A 160
